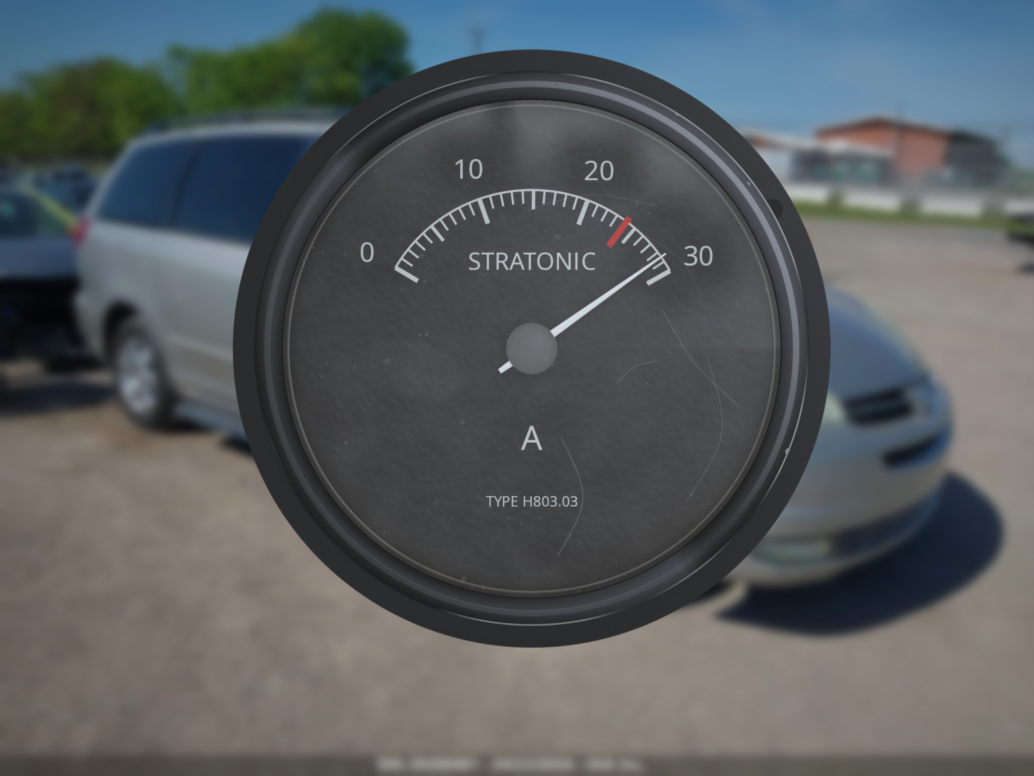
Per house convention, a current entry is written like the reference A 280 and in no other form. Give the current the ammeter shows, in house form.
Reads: A 28.5
